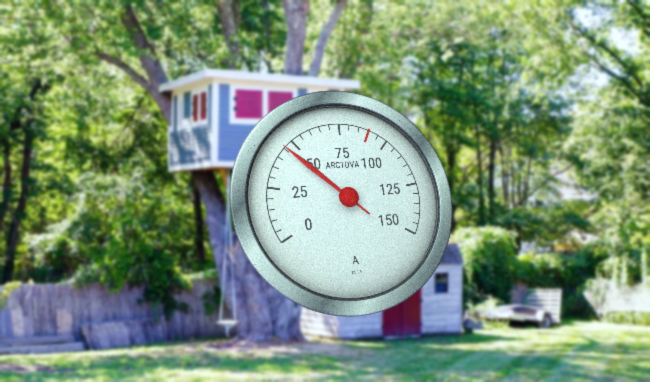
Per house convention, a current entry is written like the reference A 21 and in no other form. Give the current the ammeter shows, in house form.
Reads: A 45
